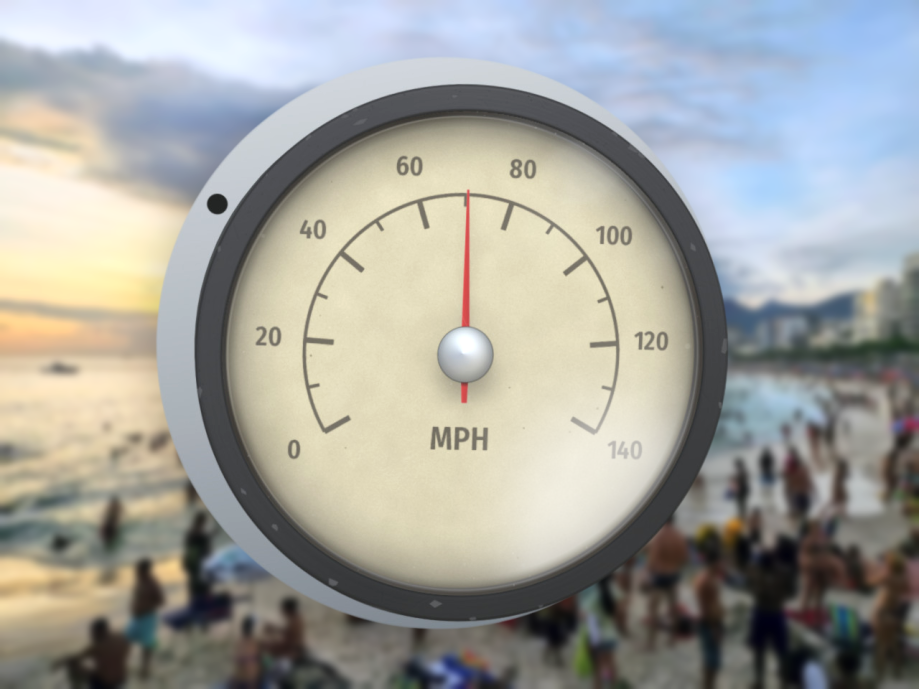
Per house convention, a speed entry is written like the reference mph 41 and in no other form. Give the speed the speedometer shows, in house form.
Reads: mph 70
